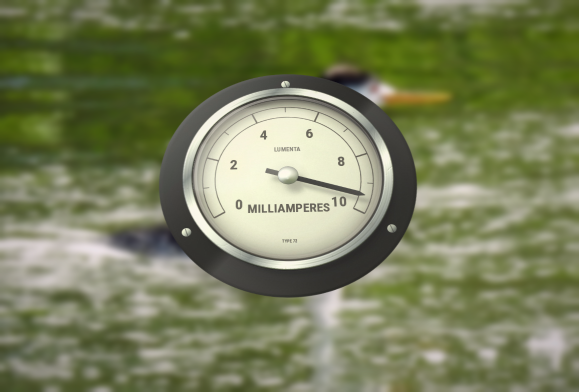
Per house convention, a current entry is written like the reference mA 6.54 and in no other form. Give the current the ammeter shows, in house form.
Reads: mA 9.5
